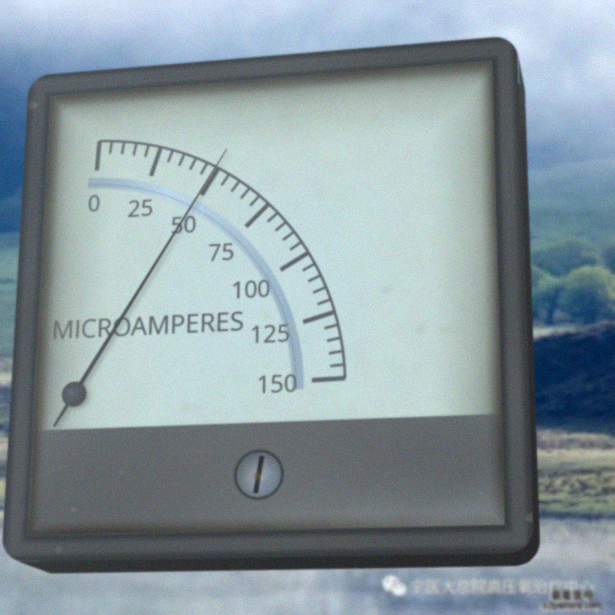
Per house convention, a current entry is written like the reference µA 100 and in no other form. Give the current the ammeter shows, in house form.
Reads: µA 50
